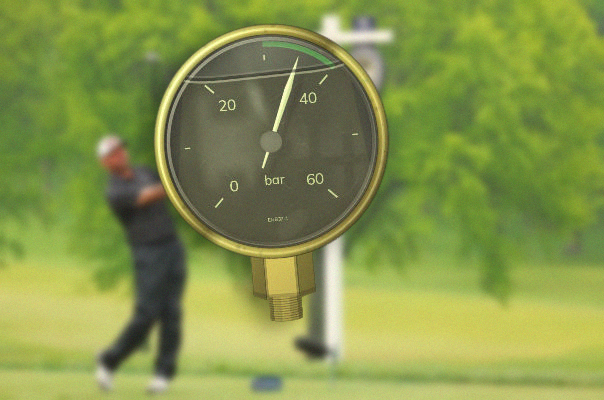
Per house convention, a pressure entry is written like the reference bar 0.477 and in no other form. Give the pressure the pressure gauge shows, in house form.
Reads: bar 35
